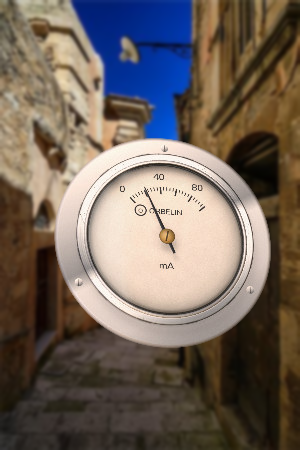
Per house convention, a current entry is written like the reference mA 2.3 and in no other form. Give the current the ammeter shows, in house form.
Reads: mA 20
